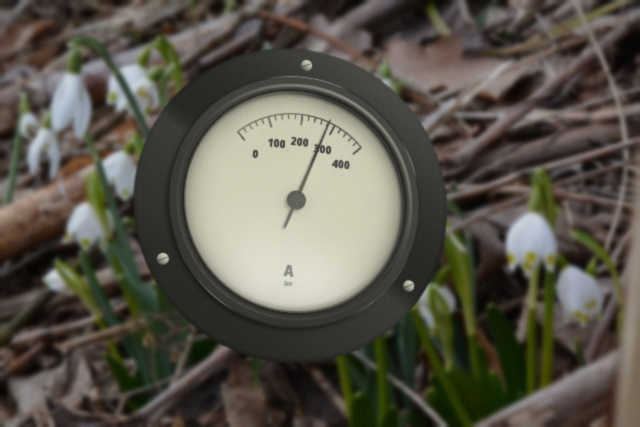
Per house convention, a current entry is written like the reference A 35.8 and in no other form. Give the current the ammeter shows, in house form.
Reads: A 280
